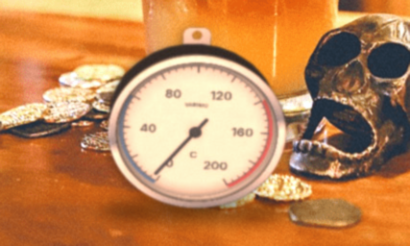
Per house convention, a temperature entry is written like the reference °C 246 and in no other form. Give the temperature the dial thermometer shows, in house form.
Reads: °C 4
